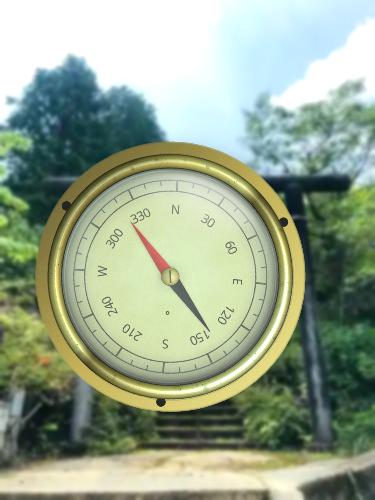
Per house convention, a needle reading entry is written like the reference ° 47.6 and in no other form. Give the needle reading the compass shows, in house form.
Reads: ° 320
